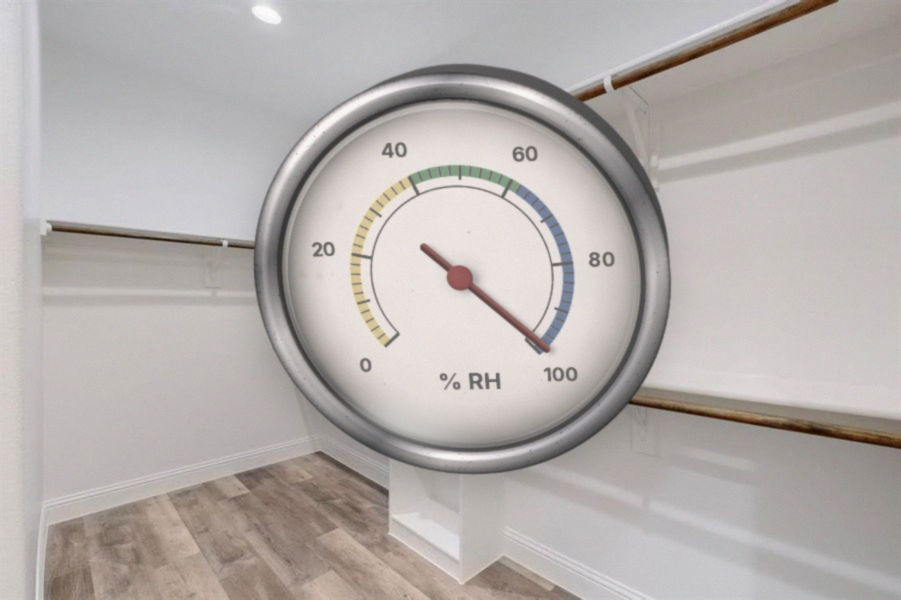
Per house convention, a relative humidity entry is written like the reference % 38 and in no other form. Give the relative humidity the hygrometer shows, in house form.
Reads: % 98
